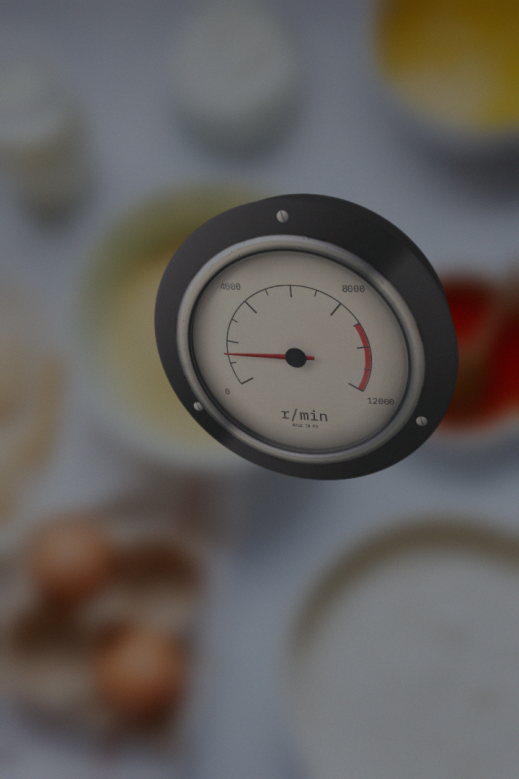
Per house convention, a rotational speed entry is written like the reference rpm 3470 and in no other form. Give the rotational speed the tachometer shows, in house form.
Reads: rpm 1500
